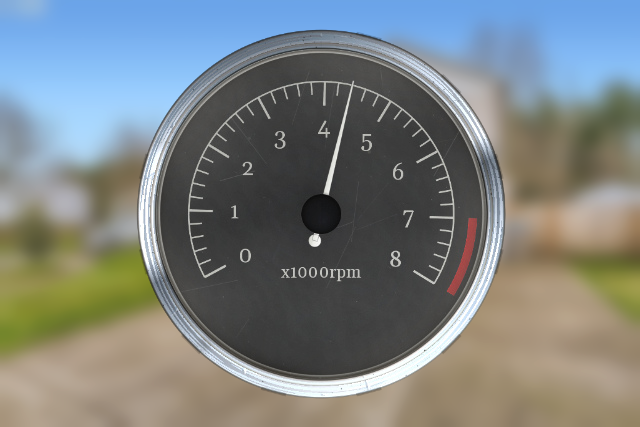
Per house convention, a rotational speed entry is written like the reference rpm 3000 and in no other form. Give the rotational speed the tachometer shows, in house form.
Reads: rpm 4400
